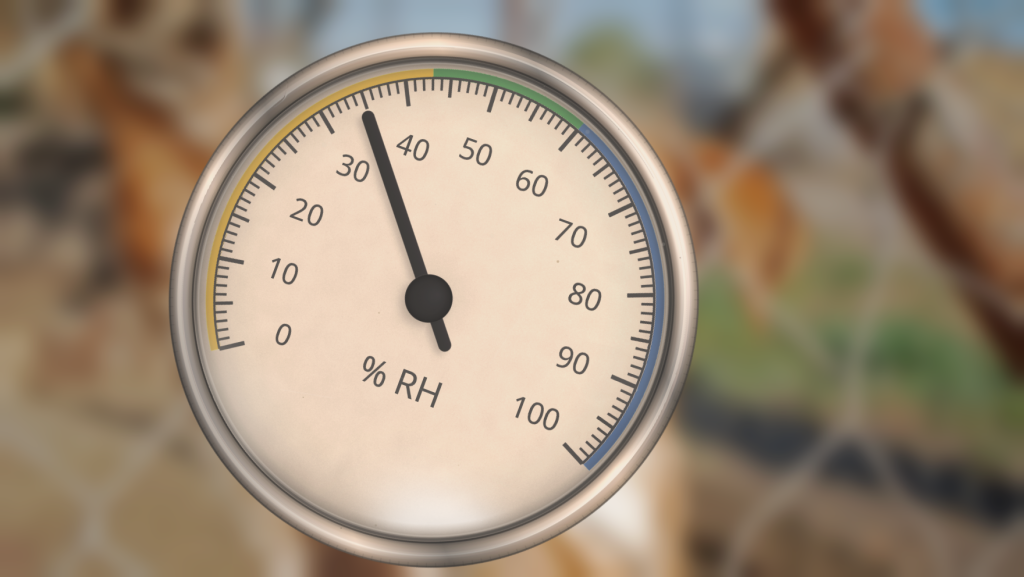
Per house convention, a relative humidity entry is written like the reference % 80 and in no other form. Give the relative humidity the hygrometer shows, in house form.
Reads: % 35
